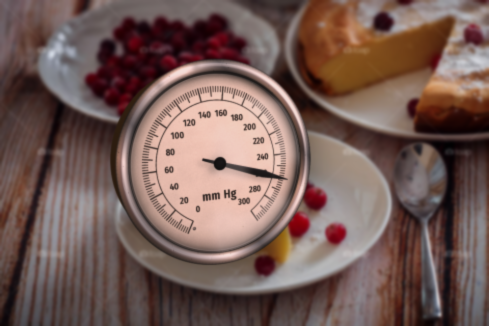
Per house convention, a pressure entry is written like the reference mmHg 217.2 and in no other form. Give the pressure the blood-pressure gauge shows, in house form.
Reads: mmHg 260
